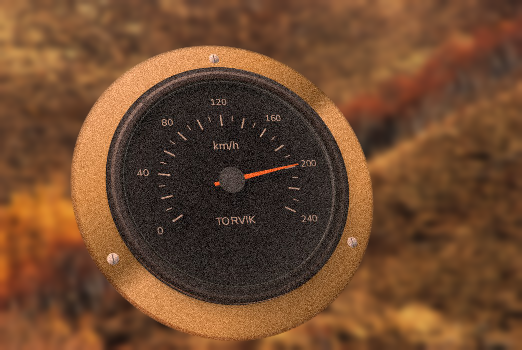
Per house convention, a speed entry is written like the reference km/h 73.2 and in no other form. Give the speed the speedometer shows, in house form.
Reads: km/h 200
